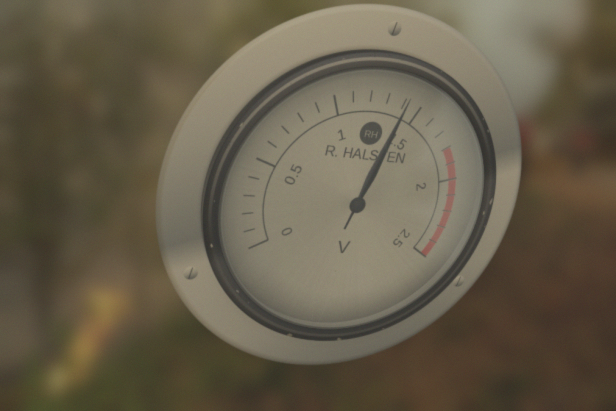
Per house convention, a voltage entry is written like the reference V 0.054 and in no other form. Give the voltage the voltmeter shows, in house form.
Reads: V 1.4
